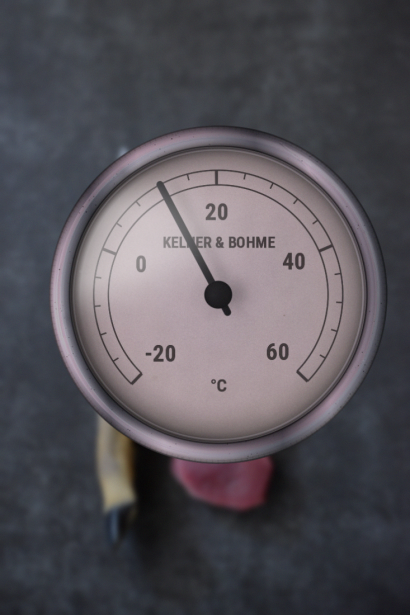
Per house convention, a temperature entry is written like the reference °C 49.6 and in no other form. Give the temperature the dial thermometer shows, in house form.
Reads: °C 12
